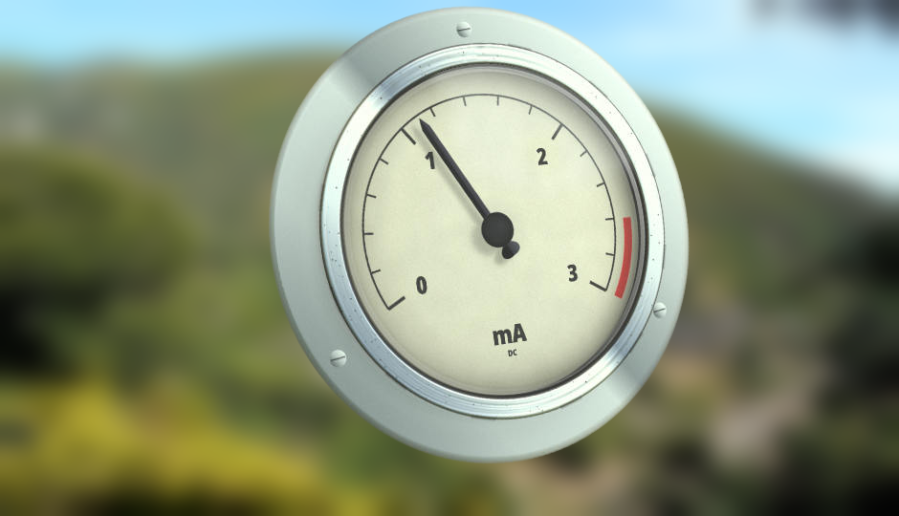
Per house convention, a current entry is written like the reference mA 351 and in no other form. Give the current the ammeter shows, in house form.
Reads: mA 1.1
